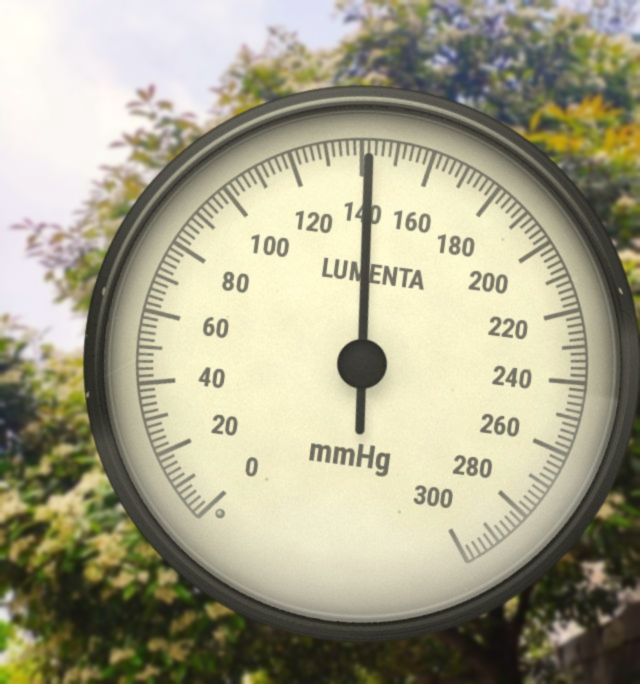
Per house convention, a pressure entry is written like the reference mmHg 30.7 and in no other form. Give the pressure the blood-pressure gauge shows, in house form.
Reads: mmHg 142
